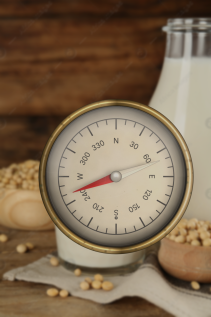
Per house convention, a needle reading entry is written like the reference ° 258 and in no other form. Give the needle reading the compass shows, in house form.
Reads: ° 250
